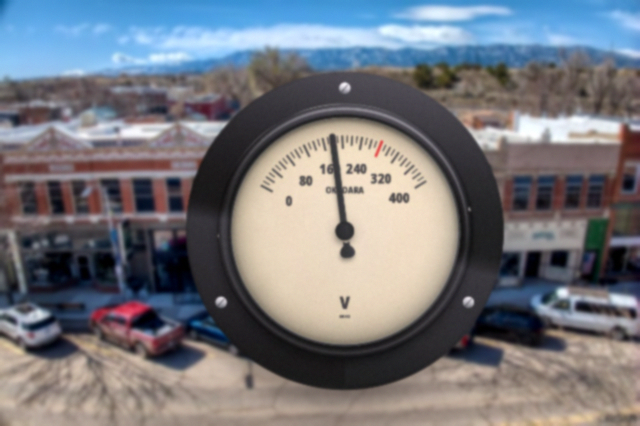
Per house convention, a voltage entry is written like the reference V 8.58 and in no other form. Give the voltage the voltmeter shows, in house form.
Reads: V 180
